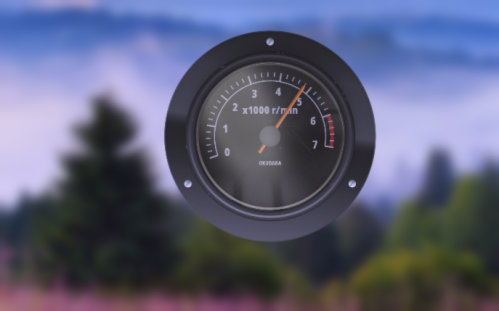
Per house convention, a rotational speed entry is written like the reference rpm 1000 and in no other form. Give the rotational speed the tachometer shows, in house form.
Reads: rpm 4800
